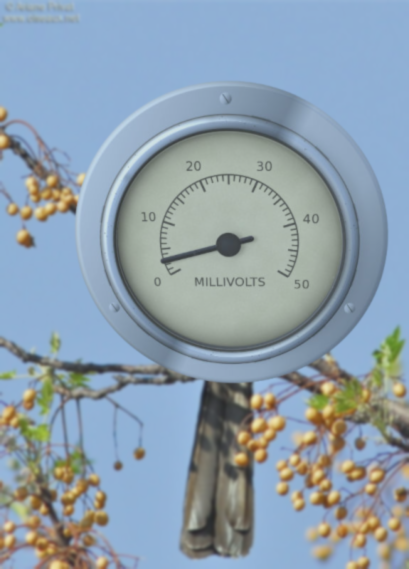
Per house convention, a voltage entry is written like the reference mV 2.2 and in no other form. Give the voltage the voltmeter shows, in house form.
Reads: mV 3
